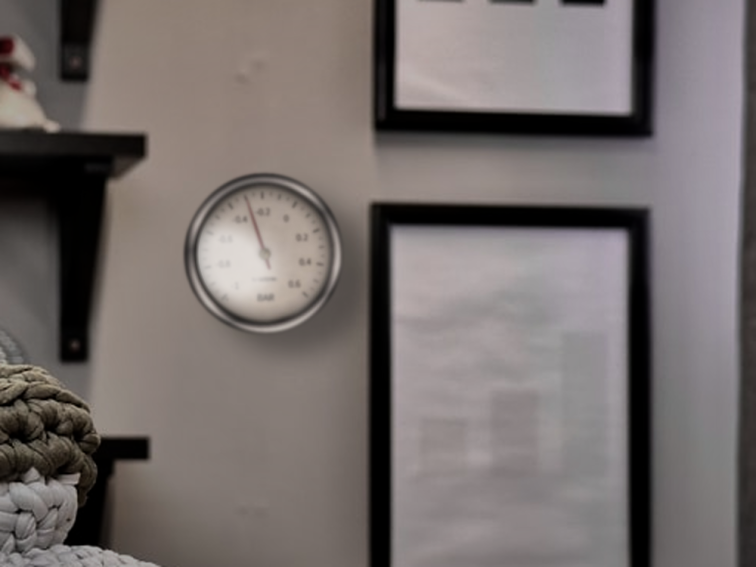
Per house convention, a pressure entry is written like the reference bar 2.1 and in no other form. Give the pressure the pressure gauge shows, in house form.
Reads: bar -0.3
